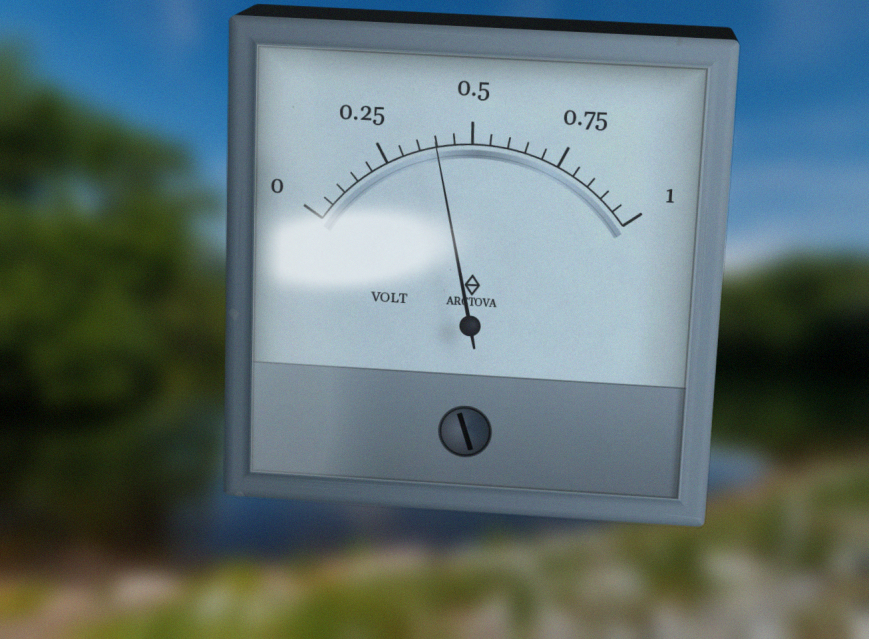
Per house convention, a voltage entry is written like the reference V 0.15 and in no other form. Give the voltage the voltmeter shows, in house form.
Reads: V 0.4
